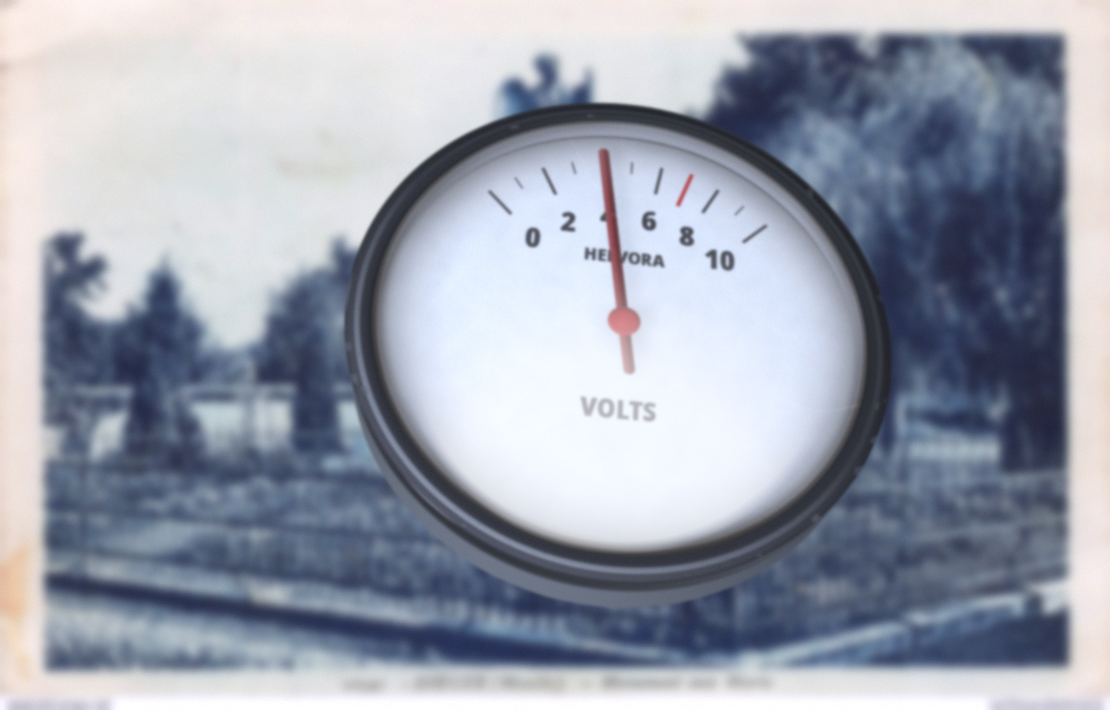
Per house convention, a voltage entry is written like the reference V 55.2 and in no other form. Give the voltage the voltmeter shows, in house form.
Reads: V 4
